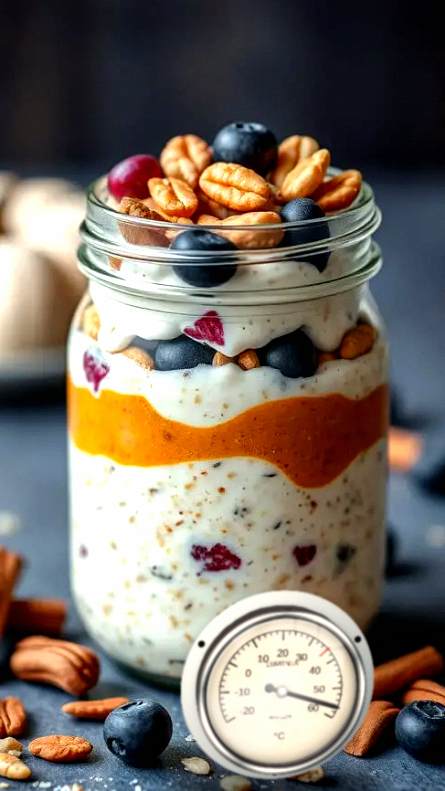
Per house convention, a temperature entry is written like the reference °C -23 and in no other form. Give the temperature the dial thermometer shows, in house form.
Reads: °C 56
